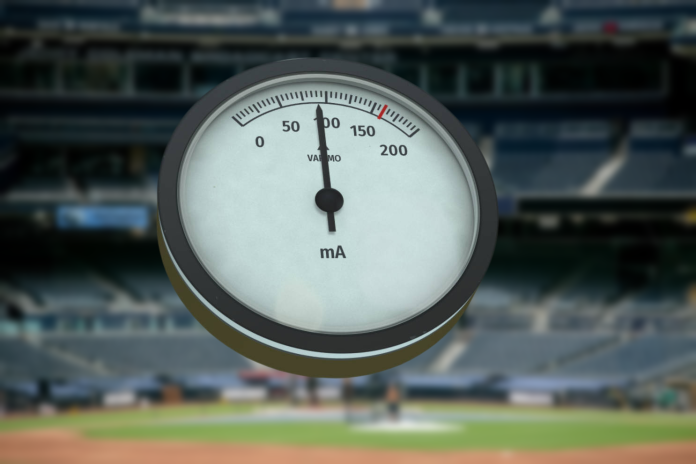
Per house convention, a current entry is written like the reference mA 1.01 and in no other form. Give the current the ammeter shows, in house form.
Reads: mA 90
